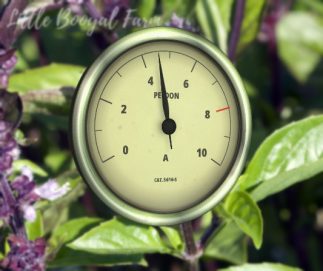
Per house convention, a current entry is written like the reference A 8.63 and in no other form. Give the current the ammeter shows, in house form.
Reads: A 4.5
